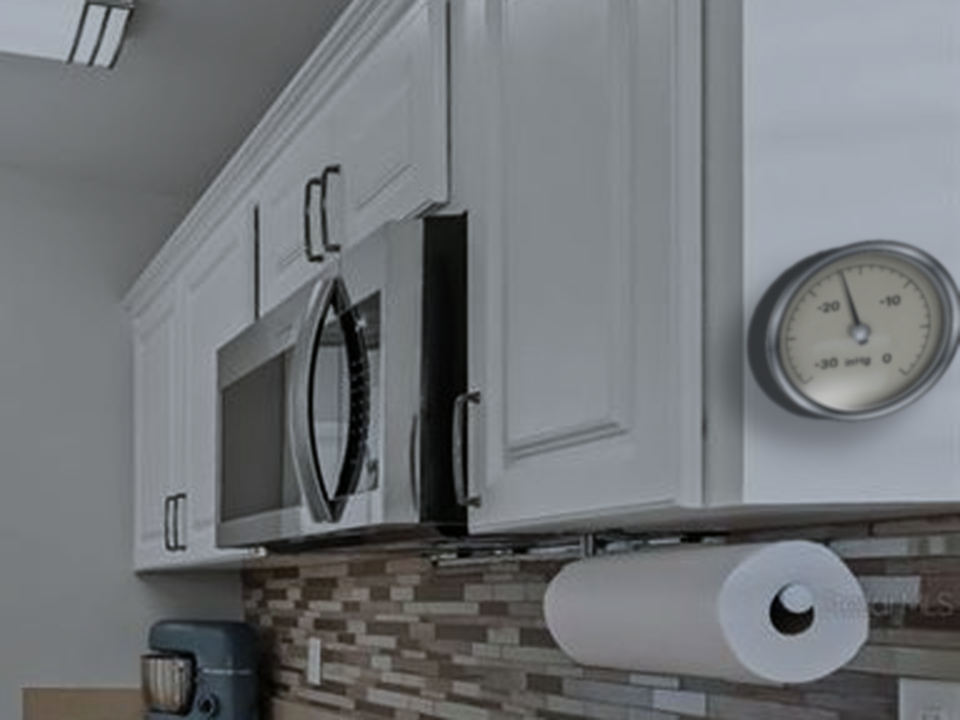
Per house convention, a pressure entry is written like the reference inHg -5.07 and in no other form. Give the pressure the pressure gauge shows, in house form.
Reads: inHg -17
